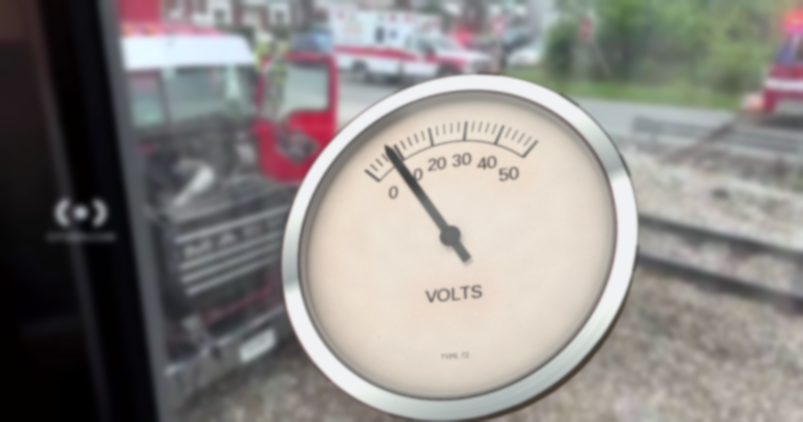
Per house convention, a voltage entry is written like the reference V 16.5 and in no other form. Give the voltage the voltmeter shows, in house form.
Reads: V 8
